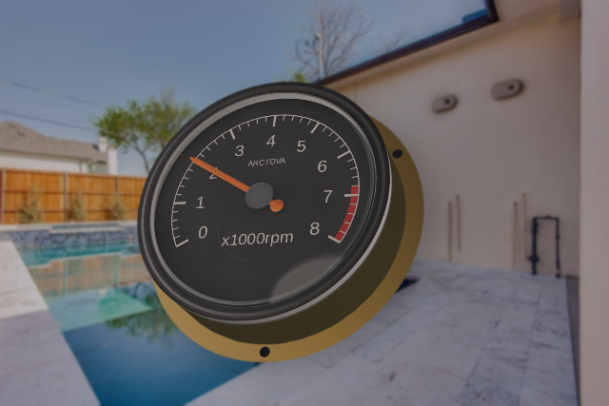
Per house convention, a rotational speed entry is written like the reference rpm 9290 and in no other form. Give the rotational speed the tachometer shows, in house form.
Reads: rpm 2000
